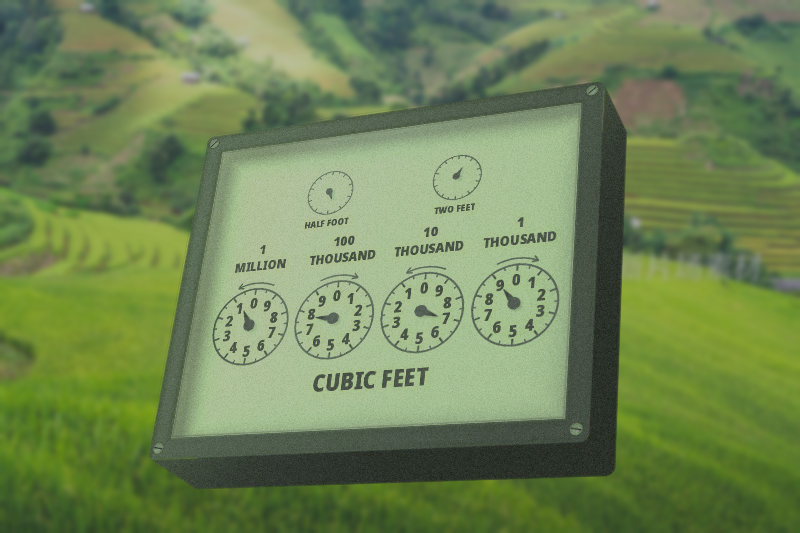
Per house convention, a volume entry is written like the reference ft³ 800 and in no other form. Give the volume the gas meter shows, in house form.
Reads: ft³ 76900
